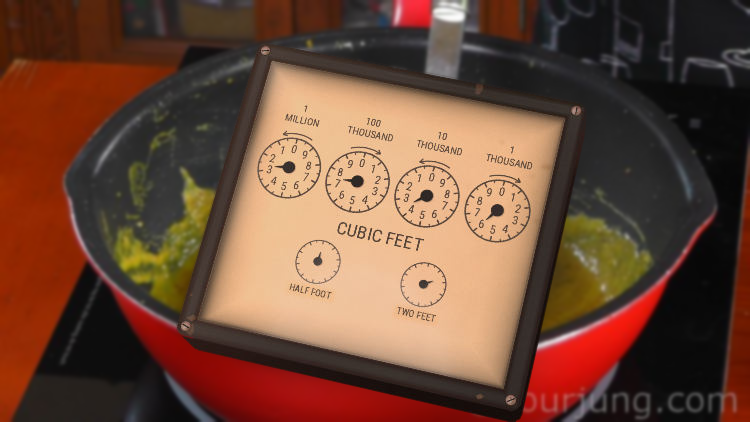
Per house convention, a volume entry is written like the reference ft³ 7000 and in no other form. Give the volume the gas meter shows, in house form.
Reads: ft³ 273600
